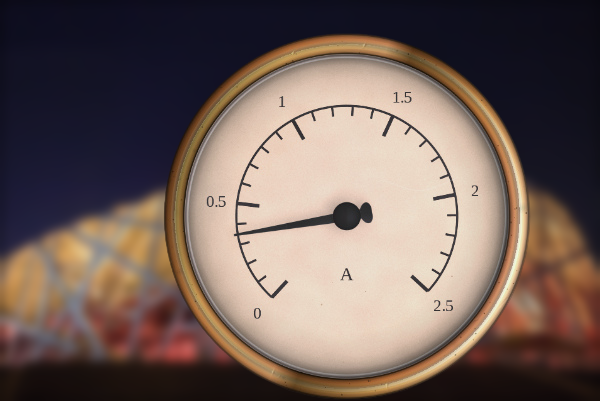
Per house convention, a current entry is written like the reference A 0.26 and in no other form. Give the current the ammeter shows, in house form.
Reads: A 0.35
